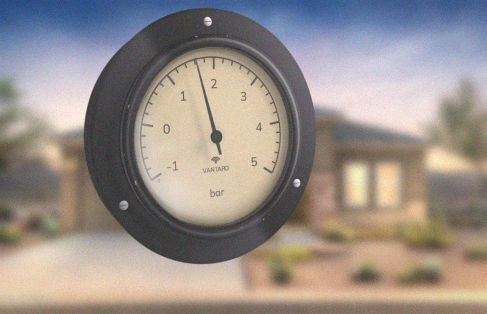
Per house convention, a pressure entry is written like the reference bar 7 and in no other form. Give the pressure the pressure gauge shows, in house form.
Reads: bar 1.6
